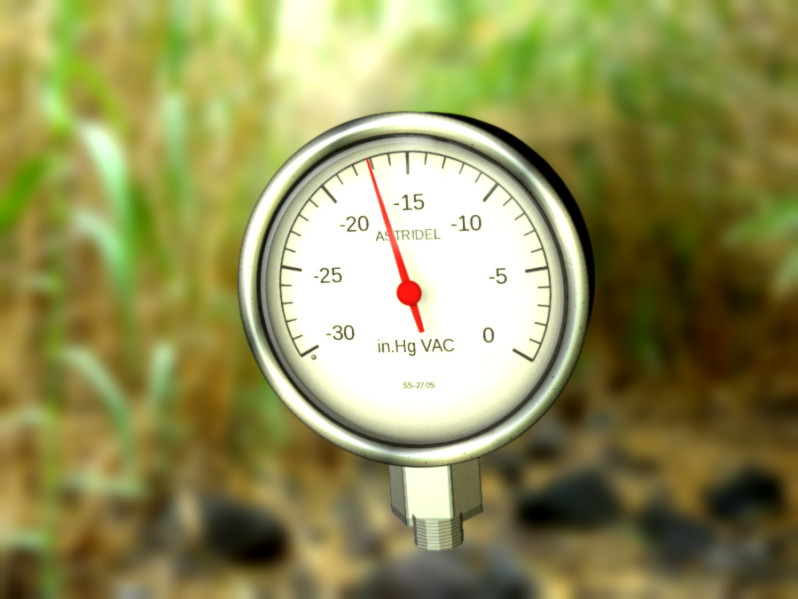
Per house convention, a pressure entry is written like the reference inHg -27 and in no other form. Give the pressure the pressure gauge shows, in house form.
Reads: inHg -17
